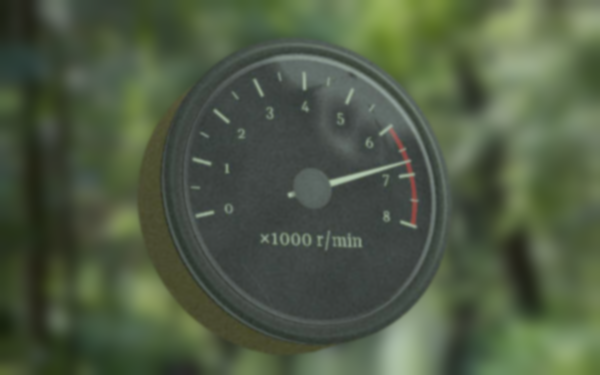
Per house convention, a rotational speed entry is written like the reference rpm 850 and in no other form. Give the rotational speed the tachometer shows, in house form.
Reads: rpm 6750
